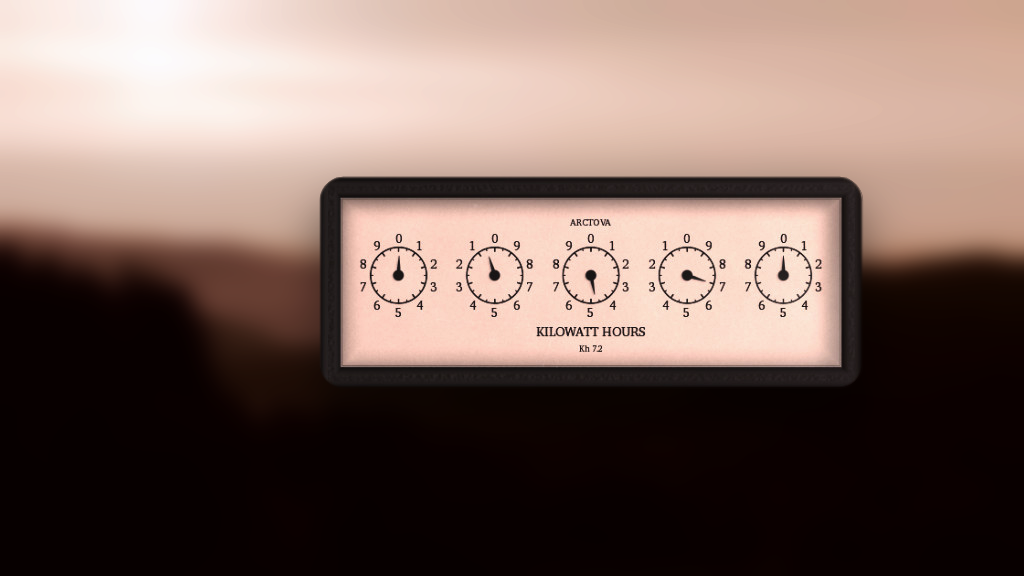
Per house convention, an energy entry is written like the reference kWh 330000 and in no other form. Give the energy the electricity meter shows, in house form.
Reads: kWh 470
